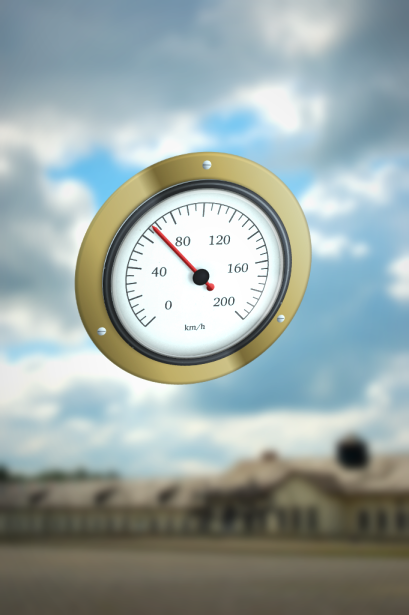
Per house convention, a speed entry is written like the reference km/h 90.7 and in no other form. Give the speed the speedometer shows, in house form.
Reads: km/h 67.5
